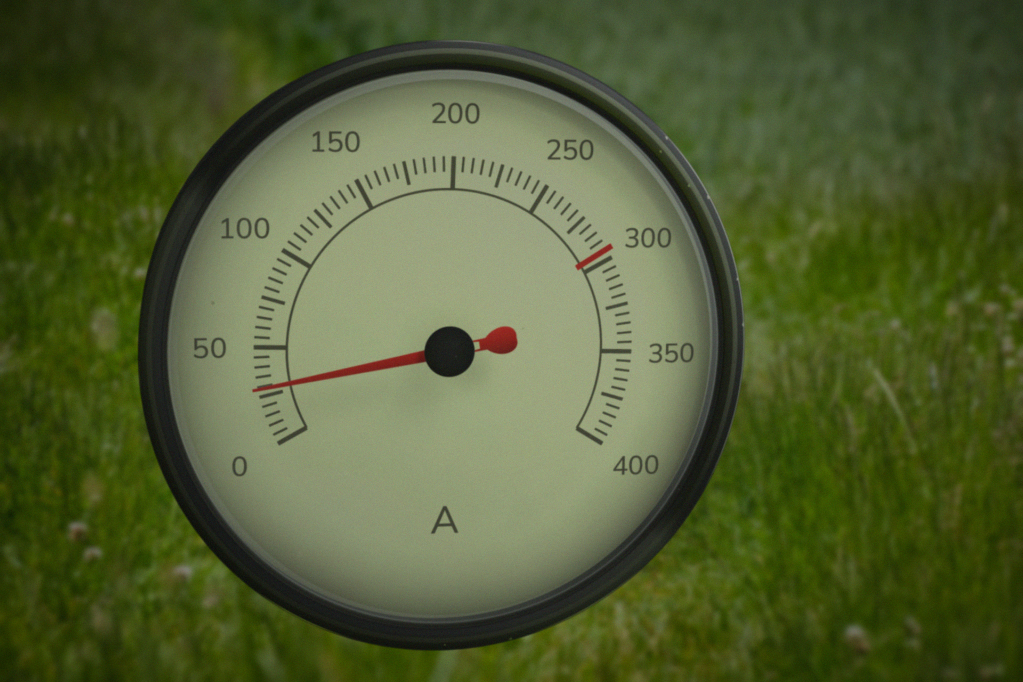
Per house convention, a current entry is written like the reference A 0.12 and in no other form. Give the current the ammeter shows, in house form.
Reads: A 30
